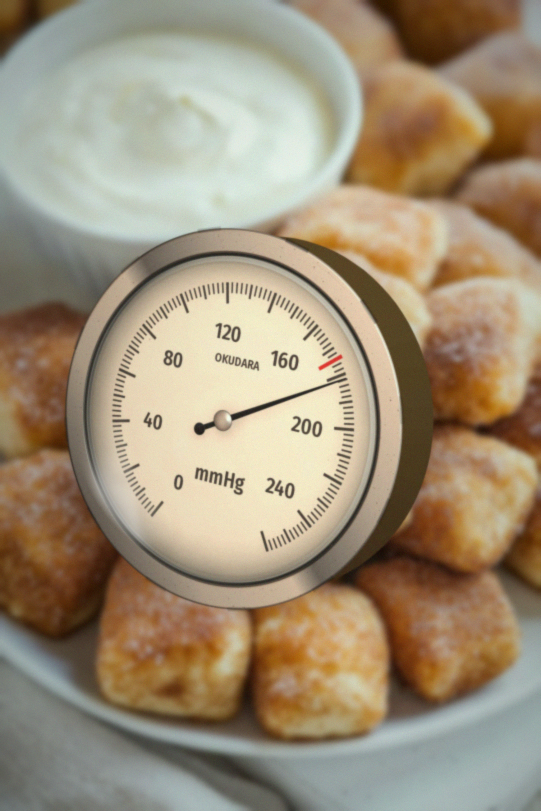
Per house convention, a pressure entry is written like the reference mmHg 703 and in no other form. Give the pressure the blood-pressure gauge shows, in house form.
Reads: mmHg 182
